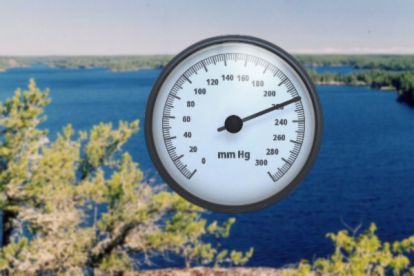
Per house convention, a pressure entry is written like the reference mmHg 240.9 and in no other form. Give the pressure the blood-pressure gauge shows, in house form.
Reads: mmHg 220
